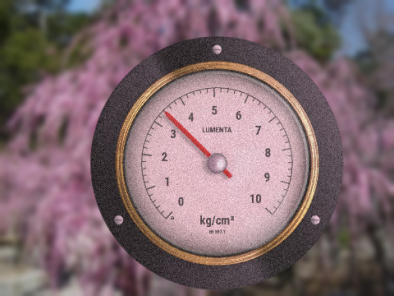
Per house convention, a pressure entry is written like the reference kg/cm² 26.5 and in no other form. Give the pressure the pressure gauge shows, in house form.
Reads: kg/cm² 3.4
